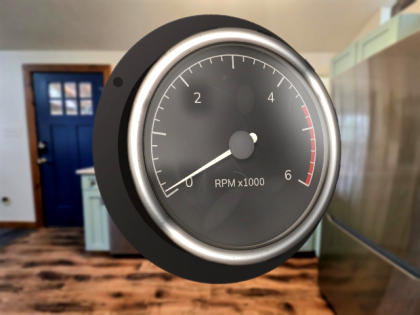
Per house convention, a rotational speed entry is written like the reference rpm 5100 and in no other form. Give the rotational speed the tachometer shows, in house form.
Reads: rpm 100
